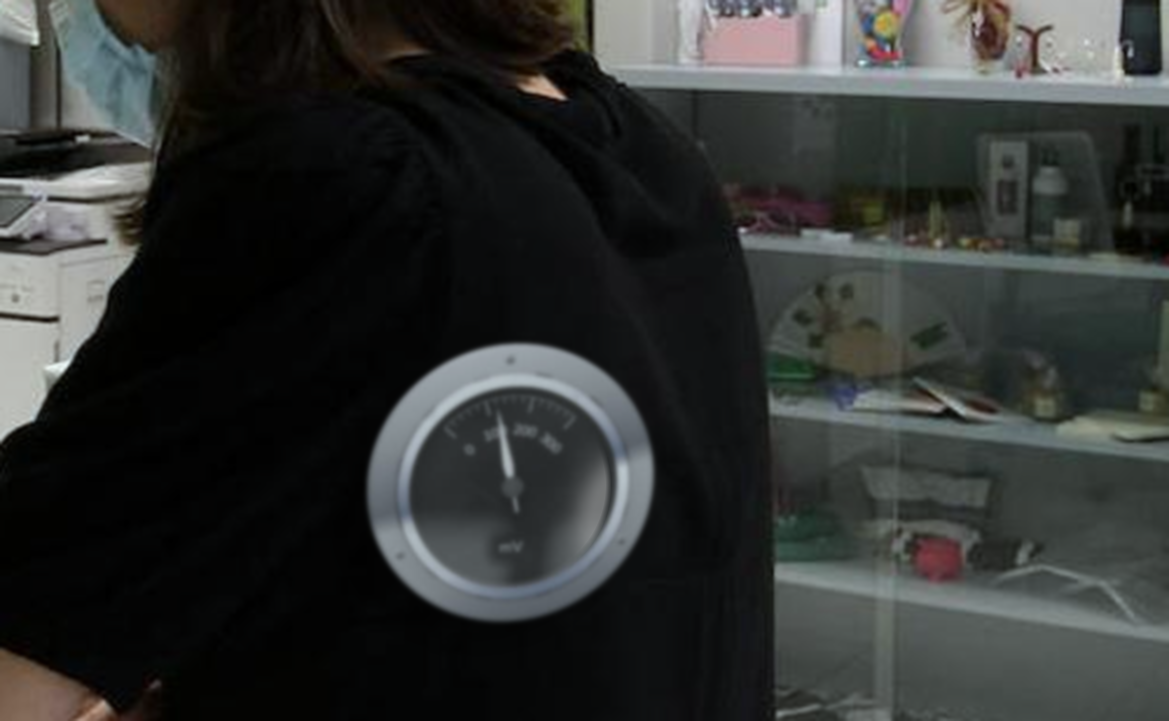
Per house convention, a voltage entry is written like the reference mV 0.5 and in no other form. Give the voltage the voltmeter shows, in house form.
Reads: mV 120
